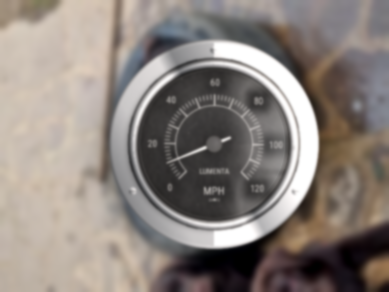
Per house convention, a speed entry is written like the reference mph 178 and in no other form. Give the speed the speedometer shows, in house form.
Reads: mph 10
